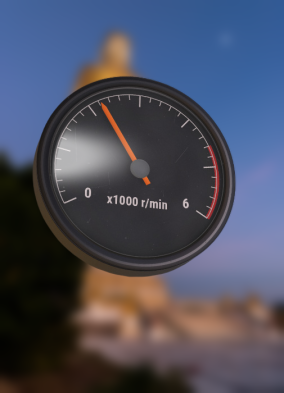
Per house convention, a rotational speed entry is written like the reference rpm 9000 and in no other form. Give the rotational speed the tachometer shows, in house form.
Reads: rpm 2200
